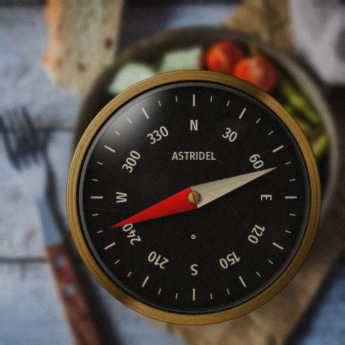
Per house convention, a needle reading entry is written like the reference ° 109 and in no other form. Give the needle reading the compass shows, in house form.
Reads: ° 250
